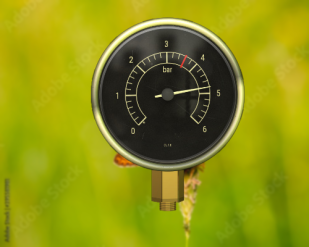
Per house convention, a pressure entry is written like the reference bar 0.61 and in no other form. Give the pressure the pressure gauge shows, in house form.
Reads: bar 4.8
